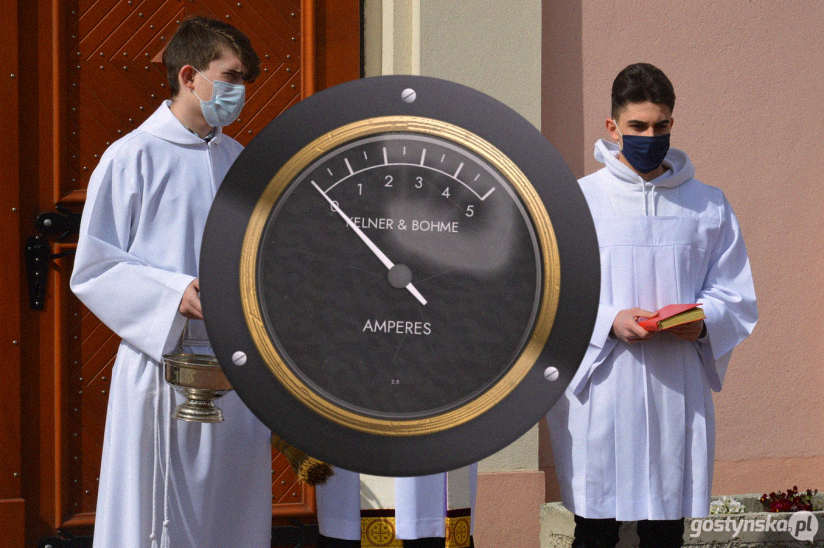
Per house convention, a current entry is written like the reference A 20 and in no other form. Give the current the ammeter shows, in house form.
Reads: A 0
